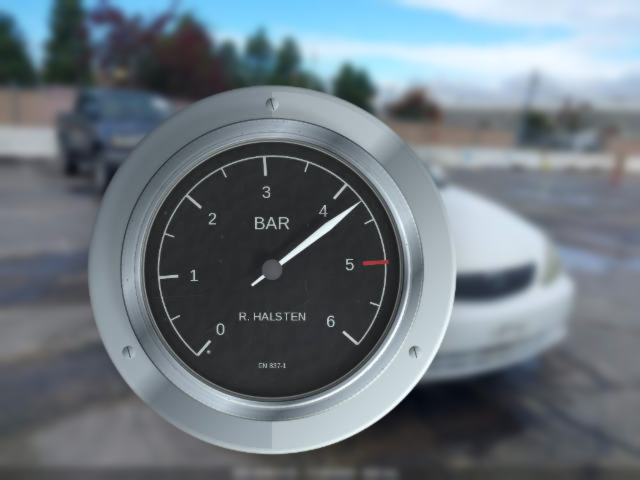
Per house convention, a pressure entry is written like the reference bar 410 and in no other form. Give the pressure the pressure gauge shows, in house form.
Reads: bar 4.25
